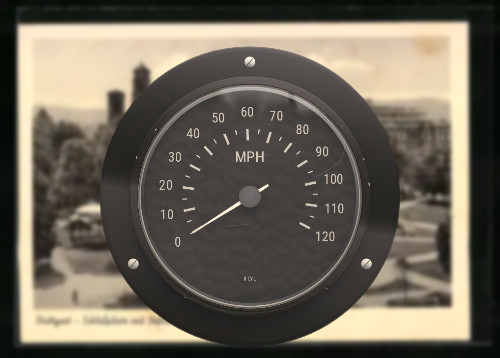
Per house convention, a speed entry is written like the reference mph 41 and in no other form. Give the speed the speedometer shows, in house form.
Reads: mph 0
